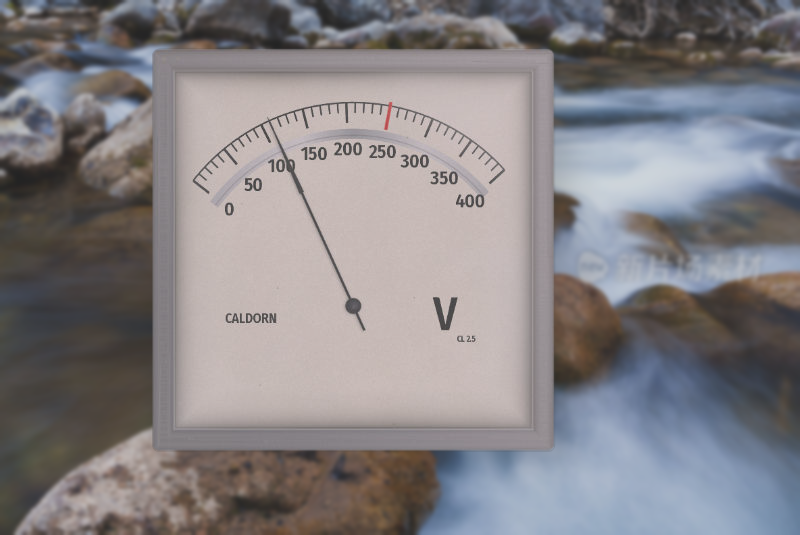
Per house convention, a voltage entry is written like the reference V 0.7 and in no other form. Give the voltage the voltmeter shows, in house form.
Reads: V 110
